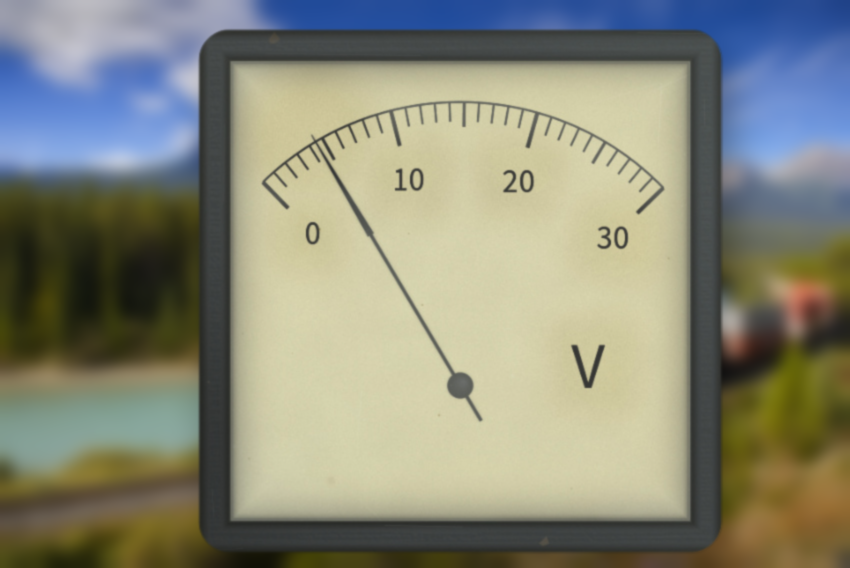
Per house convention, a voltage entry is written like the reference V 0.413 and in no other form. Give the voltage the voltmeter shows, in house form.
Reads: V 4.5
